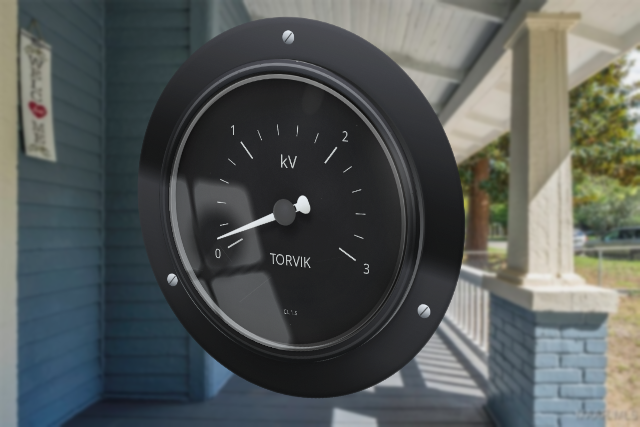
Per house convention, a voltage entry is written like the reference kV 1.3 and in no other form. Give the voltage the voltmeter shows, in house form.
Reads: kV 0.1
